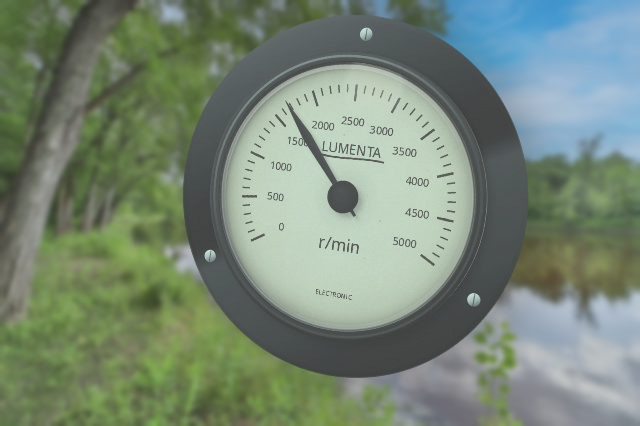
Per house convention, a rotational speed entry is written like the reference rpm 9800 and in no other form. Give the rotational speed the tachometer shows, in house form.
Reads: rpm 1700
